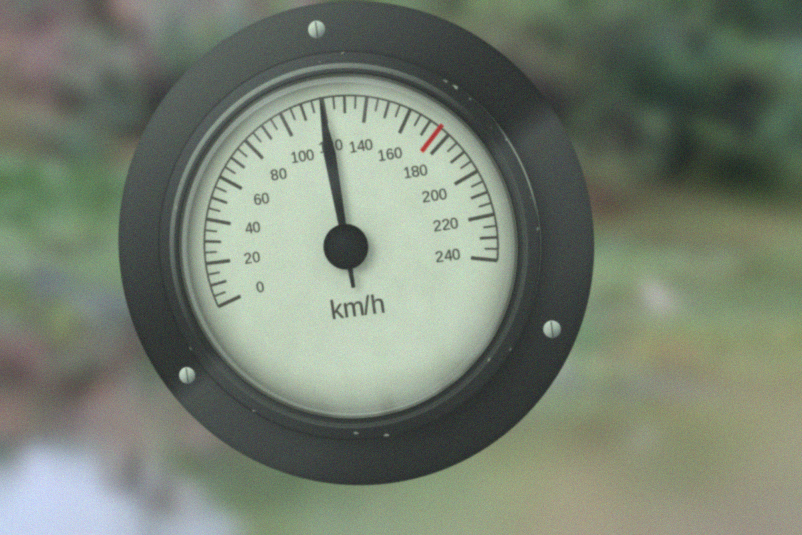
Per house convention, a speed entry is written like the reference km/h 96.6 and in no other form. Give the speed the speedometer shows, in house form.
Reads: km/h 120
